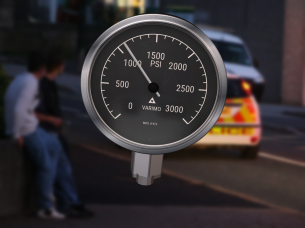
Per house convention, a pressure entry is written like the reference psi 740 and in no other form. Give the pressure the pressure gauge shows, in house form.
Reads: psi 1100
